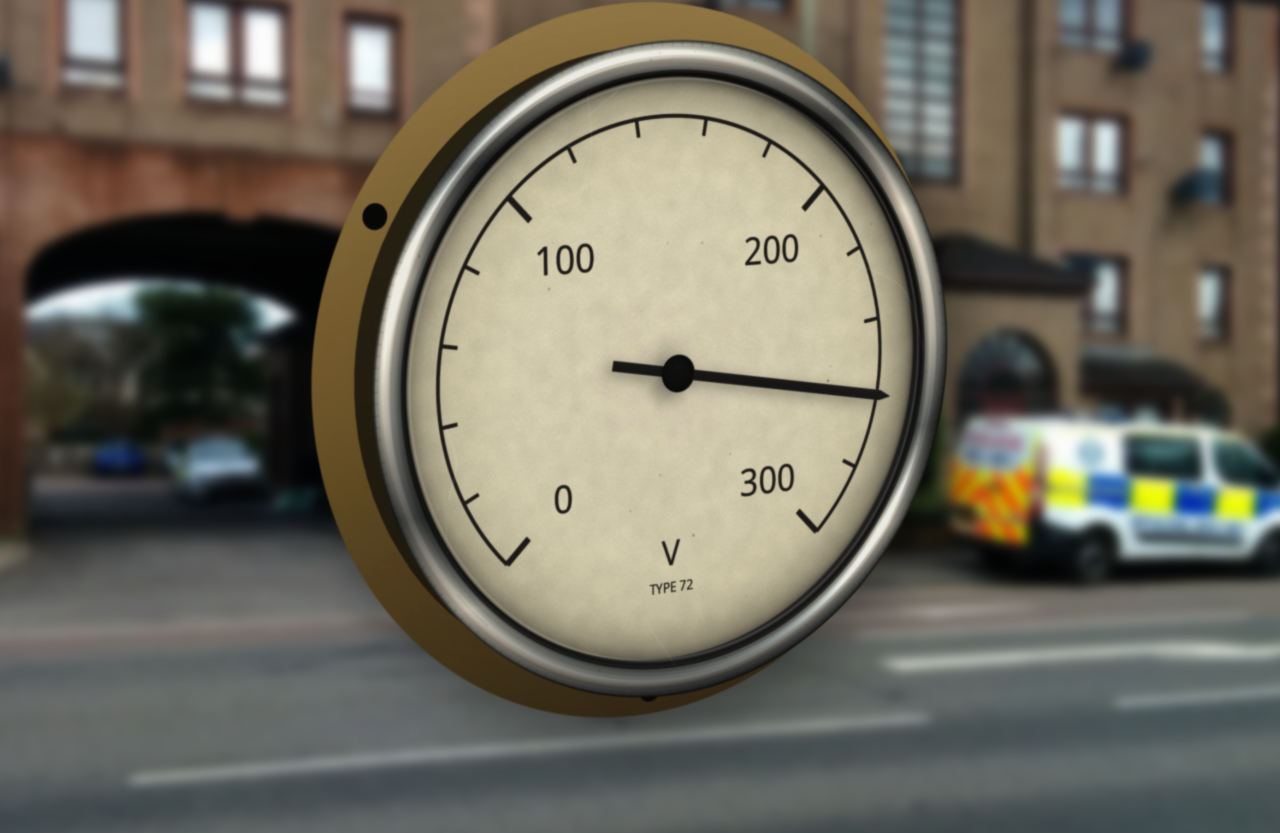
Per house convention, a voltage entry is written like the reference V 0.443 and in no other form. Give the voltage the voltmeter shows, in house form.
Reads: V 260
